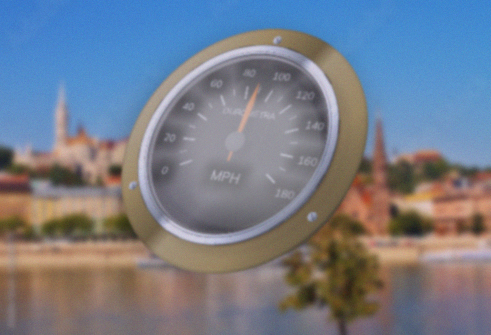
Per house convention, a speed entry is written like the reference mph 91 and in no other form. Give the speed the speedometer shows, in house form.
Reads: mph 90
